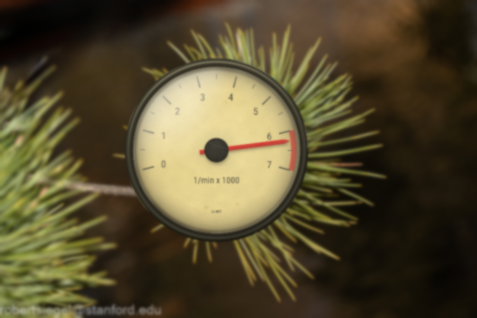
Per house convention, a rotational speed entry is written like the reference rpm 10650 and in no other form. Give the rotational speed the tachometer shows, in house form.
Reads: rpm 6250
